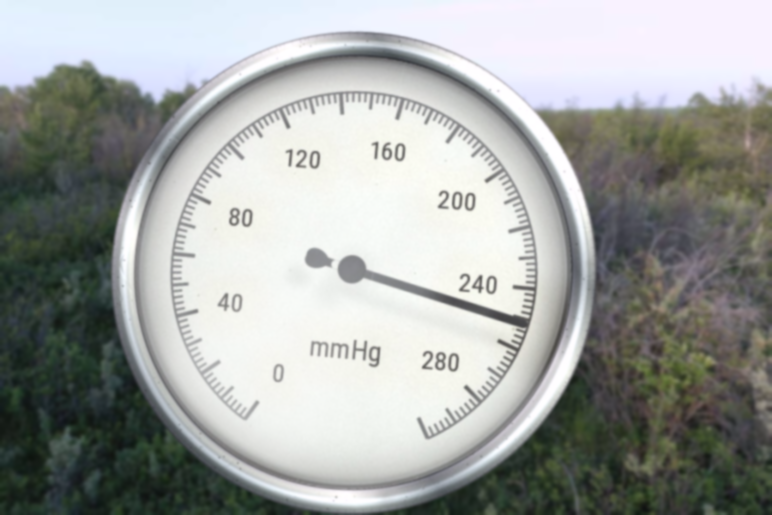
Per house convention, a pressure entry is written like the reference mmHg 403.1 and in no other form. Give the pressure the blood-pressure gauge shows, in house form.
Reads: mmHg 252
